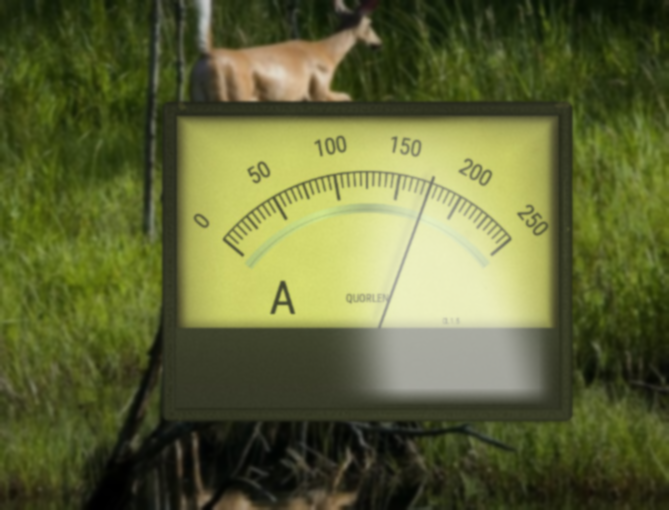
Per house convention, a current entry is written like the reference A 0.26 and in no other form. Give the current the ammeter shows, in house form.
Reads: A 175
